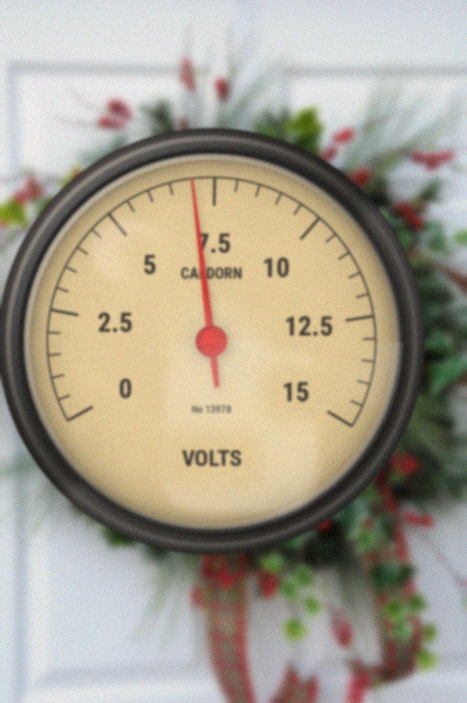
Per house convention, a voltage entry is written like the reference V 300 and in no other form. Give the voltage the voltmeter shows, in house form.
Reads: V 7
